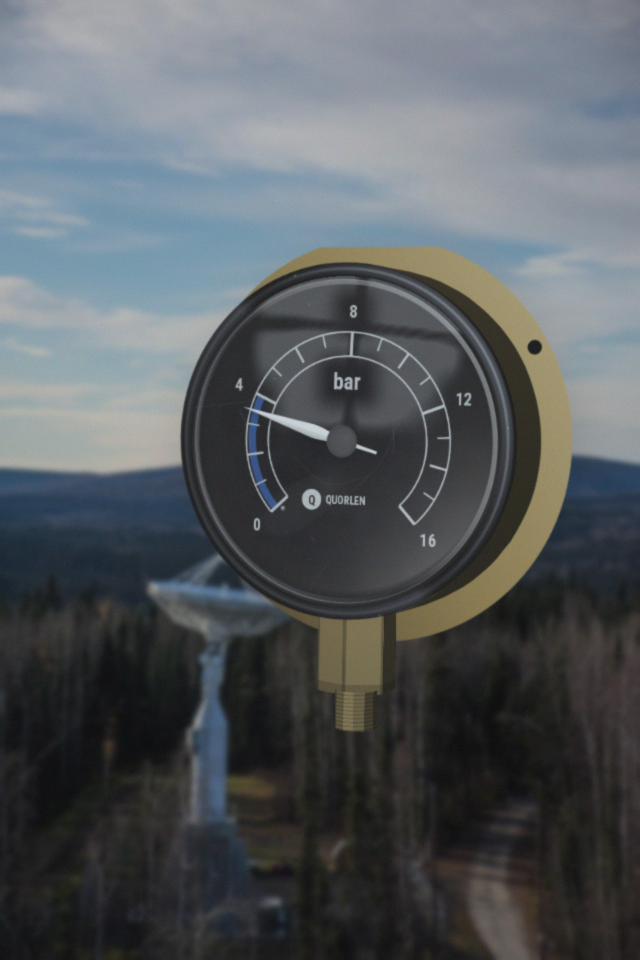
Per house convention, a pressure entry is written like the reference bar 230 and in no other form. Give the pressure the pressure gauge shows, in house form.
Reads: bar 3.5
